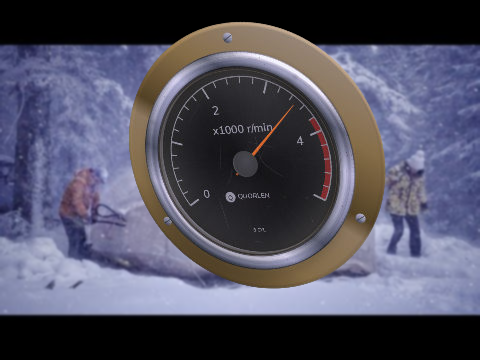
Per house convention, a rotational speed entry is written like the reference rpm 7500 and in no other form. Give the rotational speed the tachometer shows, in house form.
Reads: rpm 3500
